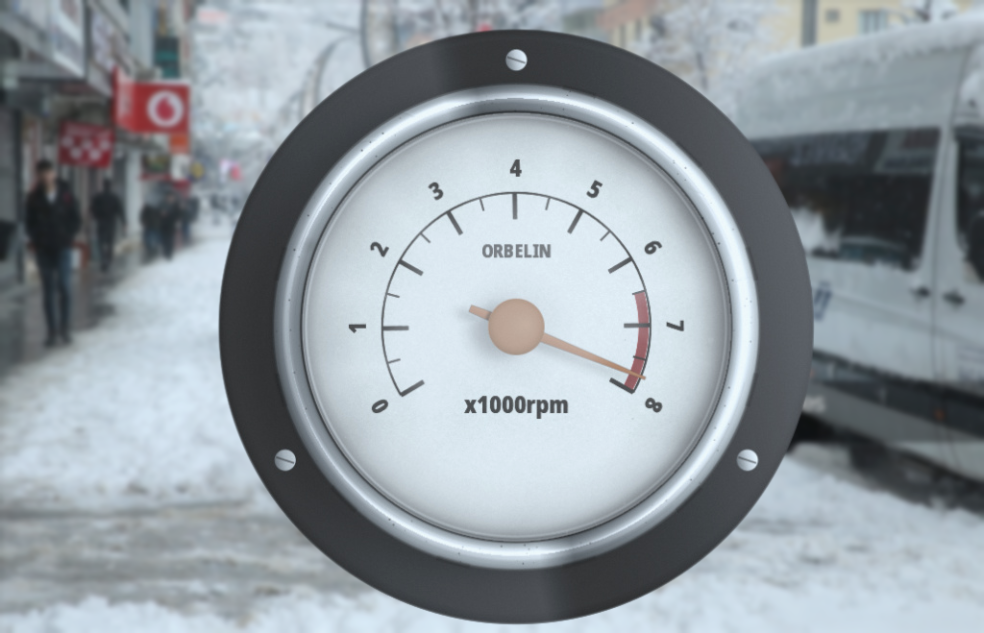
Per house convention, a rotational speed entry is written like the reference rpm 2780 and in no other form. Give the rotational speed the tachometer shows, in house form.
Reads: rpm 7750
